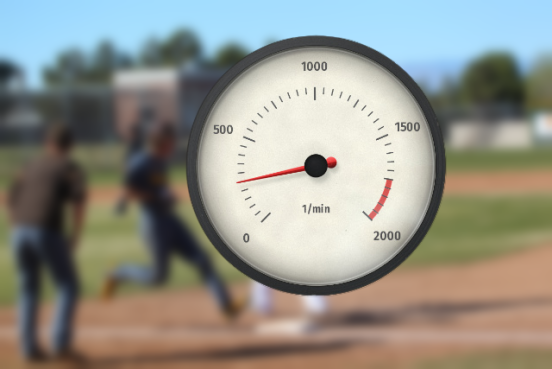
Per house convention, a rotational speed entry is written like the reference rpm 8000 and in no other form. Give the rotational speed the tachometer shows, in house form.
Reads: rpm 250
